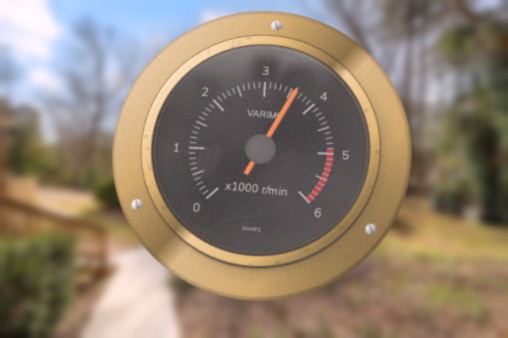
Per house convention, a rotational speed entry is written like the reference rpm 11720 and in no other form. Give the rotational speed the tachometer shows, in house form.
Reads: rpm 3600
